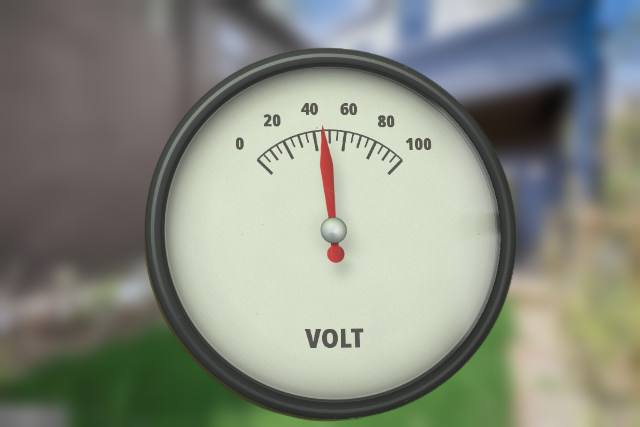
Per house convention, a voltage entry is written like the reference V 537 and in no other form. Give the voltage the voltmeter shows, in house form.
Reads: V 45
